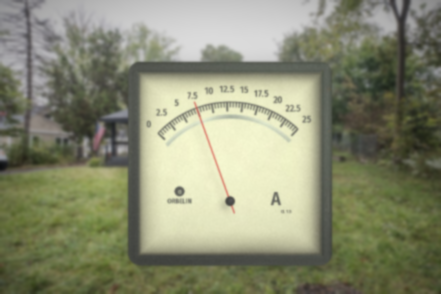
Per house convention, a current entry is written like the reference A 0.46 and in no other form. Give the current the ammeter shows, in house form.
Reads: A 7.5
